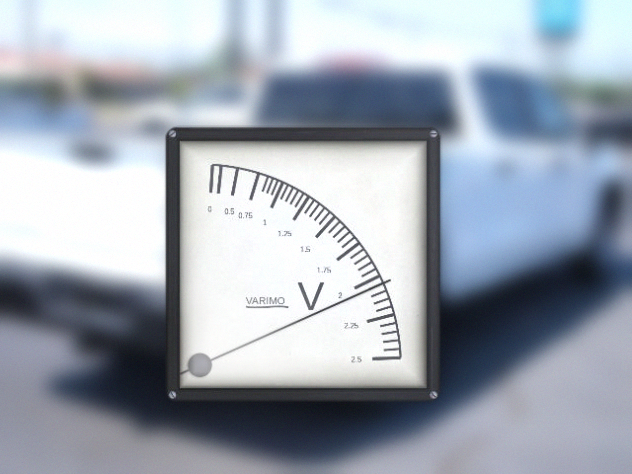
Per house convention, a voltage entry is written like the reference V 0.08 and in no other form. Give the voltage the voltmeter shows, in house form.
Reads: V 2.05
